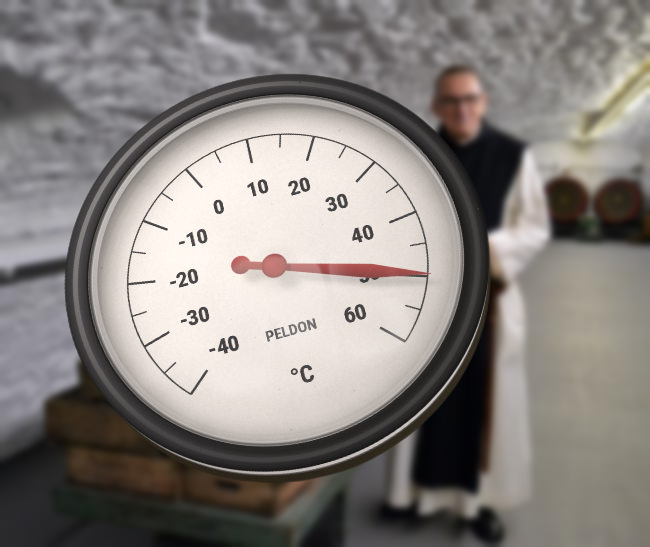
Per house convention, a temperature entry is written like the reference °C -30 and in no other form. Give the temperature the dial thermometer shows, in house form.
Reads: °C 50
